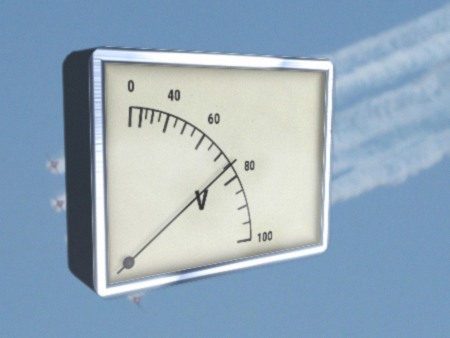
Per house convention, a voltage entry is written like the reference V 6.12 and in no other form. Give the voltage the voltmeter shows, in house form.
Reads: V 75
